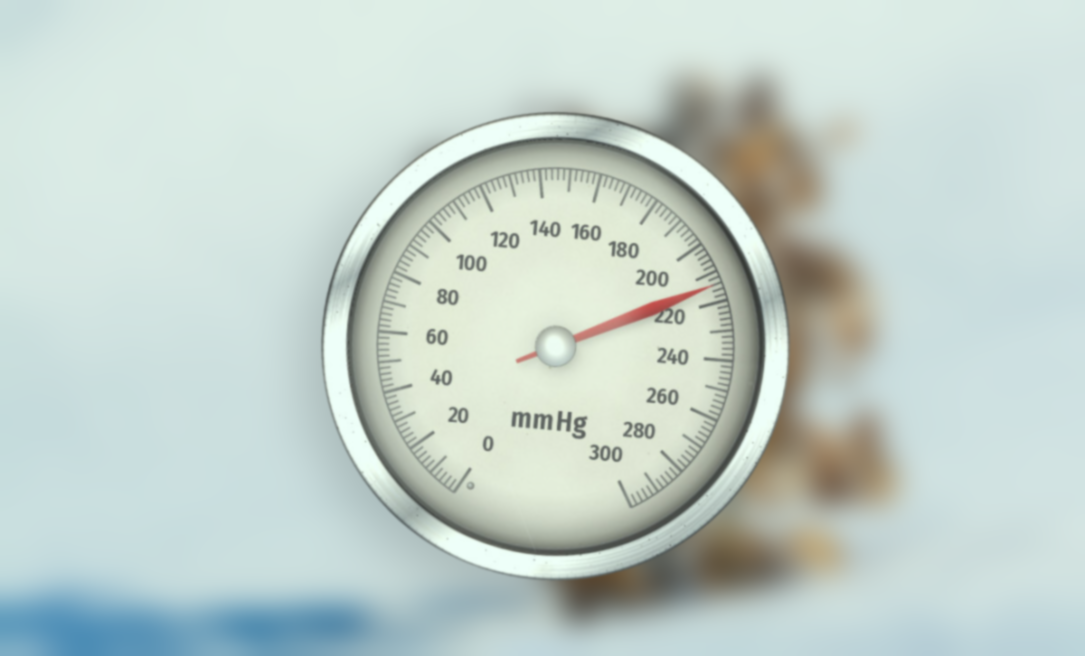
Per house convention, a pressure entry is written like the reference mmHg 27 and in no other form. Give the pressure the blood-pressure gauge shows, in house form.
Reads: mmHg 214
